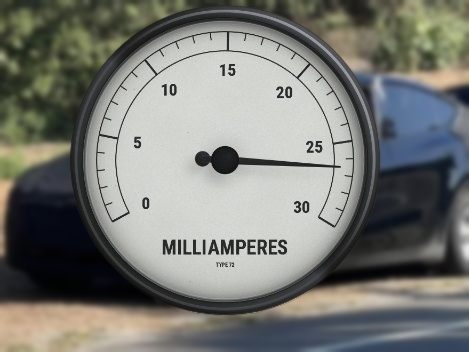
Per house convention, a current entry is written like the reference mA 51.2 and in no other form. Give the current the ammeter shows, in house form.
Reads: mA 26.5
